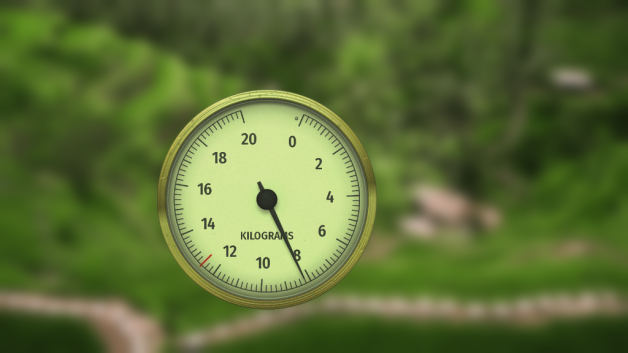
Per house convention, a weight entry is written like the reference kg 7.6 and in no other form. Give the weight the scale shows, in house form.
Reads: kg 8.2
